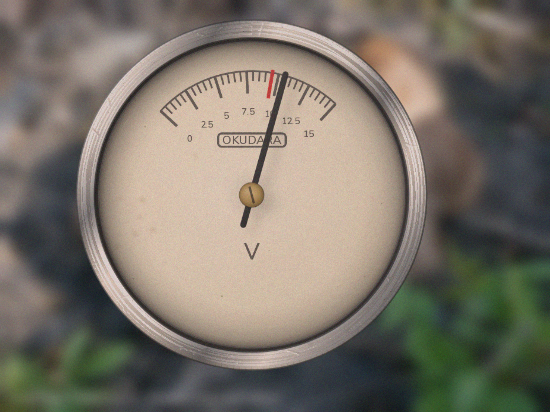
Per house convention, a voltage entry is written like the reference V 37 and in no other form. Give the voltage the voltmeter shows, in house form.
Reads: V 10.5
